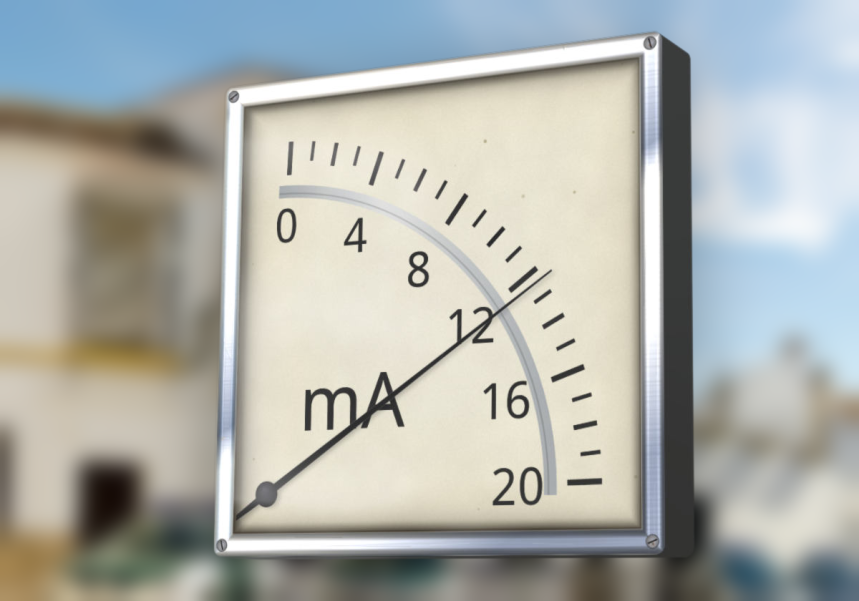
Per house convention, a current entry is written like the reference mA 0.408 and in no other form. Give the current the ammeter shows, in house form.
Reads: mA 12.5
